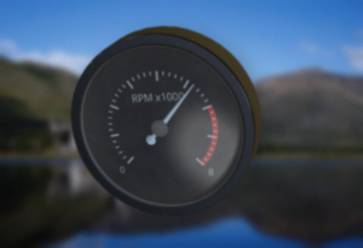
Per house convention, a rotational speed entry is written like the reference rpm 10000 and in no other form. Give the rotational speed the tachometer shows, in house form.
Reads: rpm 5200
